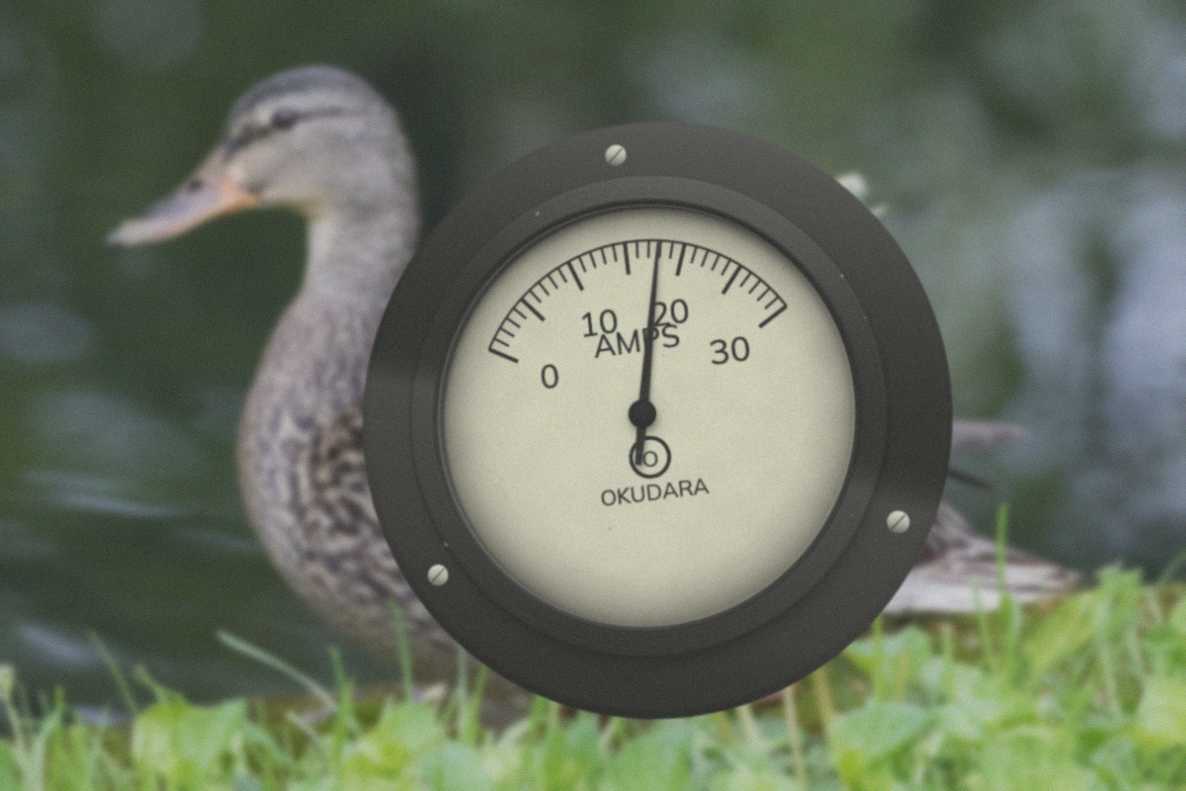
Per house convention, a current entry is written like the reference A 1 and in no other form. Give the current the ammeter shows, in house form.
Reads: A 18
